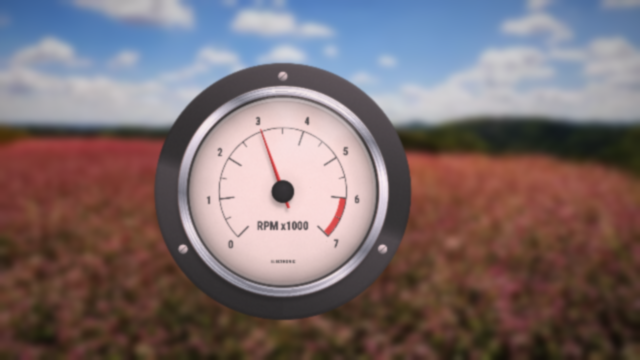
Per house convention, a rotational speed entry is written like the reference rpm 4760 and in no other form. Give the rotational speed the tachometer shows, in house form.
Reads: rpm 3000
